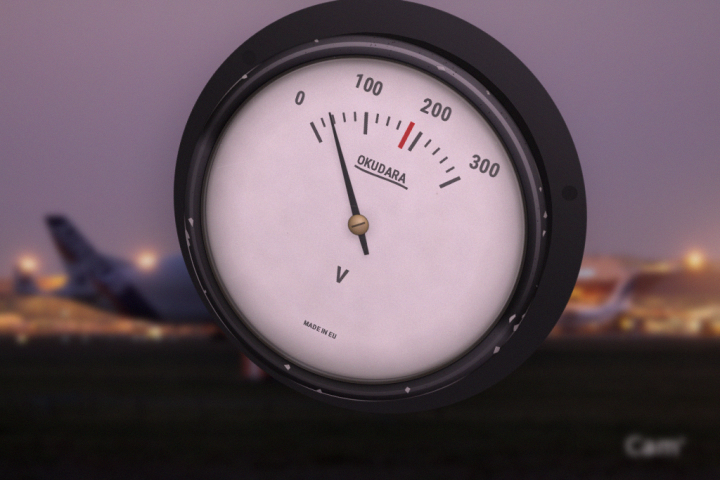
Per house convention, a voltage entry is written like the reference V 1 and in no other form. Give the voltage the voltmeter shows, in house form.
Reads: V 40
